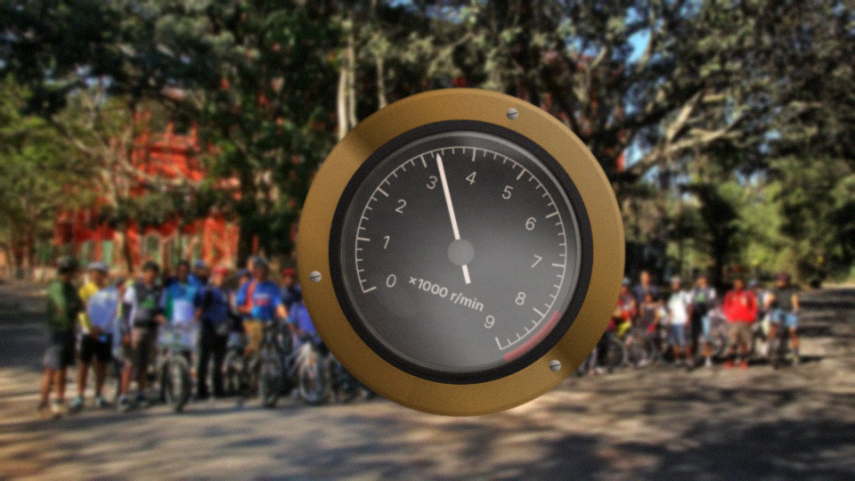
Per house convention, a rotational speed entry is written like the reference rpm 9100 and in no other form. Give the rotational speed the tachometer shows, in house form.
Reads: rpm 3300
